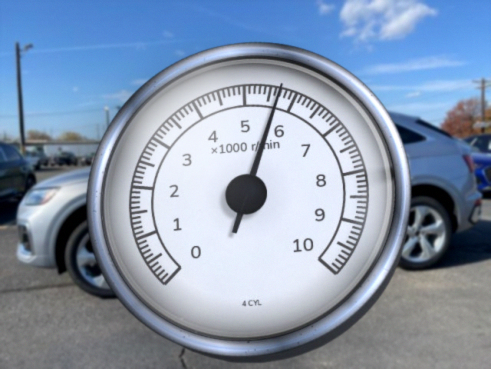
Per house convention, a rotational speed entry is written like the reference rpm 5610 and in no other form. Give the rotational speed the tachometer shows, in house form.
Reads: rpm 5700
